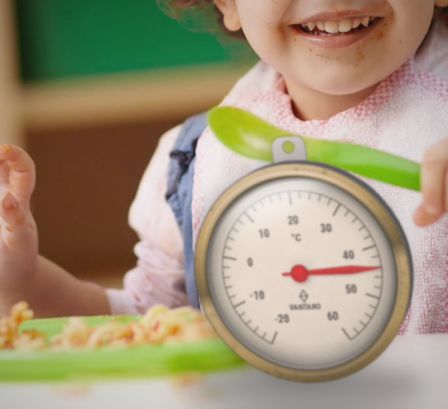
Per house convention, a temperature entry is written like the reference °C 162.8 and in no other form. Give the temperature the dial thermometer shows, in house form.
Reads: °C 44
